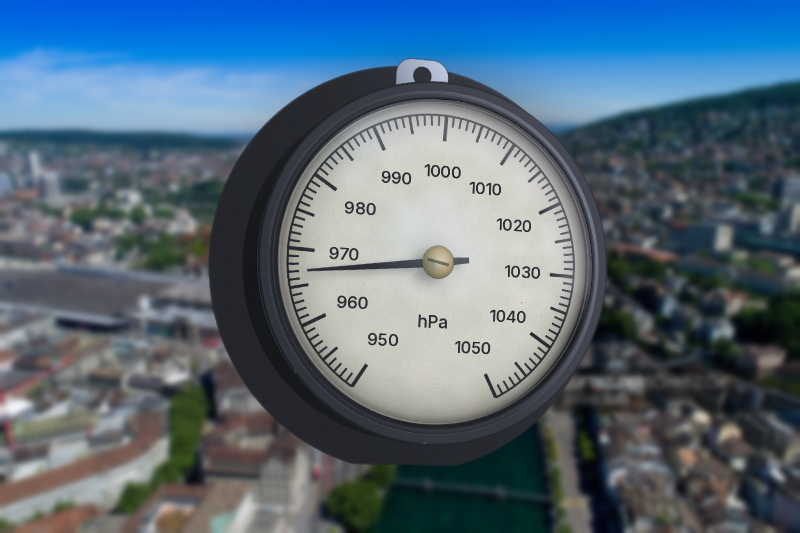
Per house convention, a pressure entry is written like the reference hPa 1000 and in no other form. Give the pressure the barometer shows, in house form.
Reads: hPa 967
